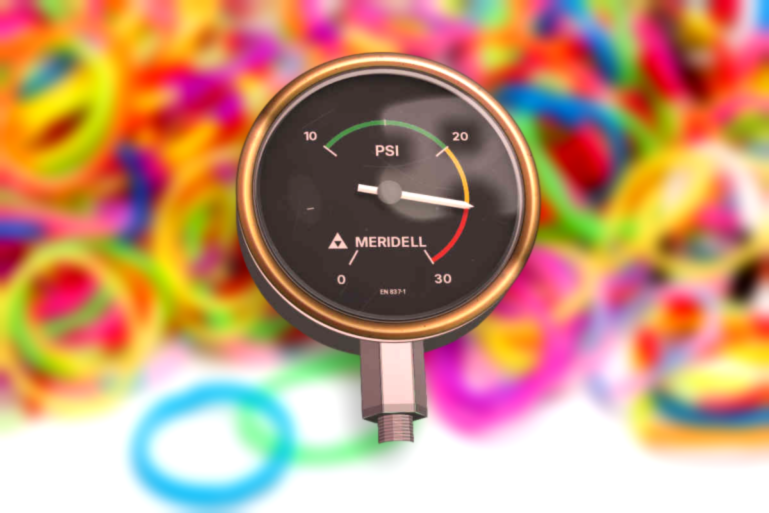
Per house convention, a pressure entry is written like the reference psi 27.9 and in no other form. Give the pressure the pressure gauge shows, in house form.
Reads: psi 25
